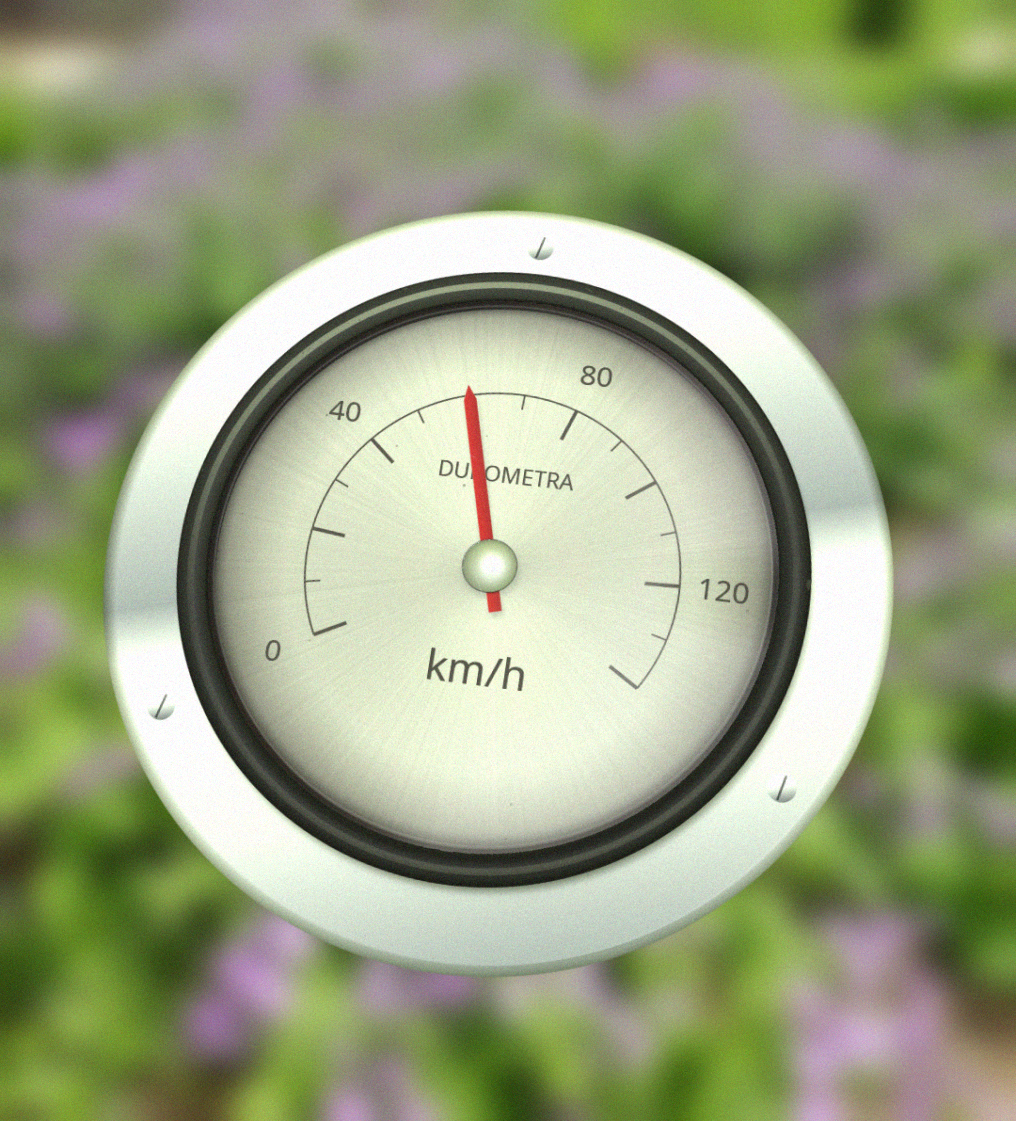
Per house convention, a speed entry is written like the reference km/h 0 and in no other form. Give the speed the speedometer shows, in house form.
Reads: km/h 60
